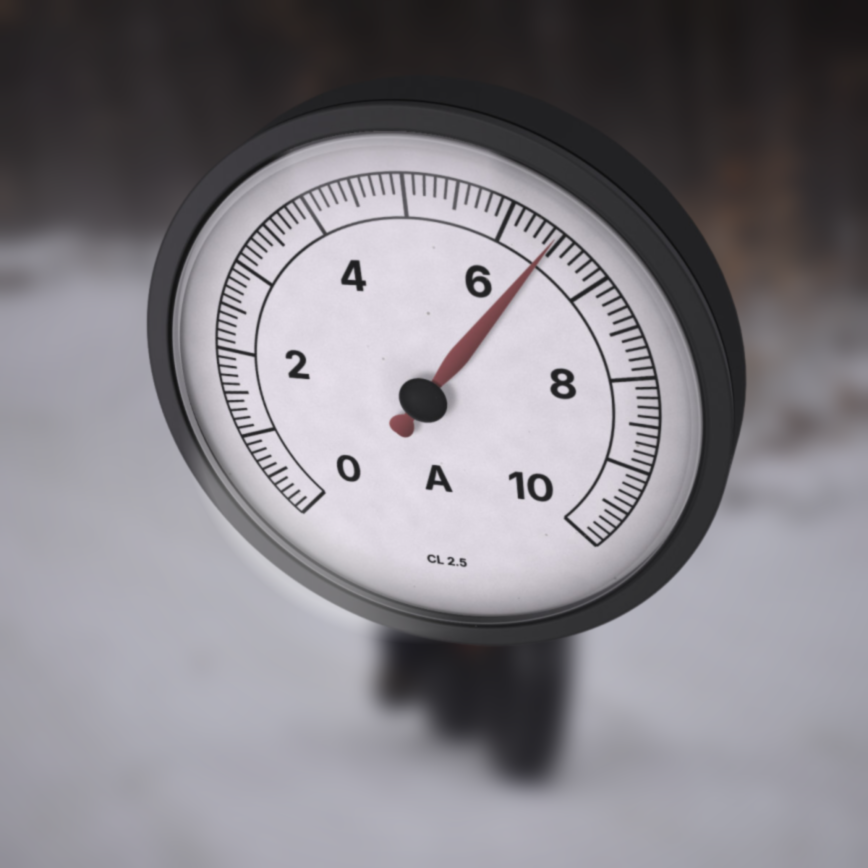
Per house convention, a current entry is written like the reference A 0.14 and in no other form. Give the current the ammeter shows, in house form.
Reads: A 6.45
